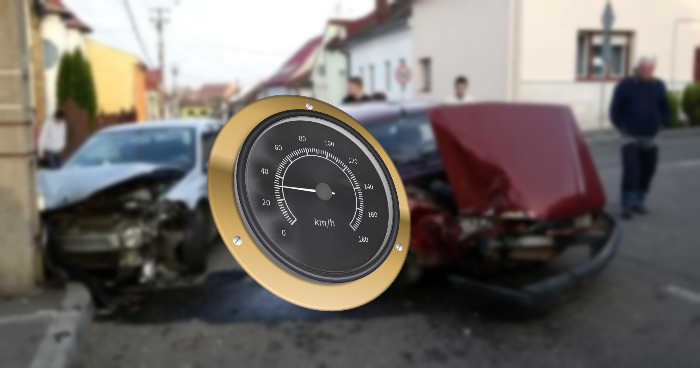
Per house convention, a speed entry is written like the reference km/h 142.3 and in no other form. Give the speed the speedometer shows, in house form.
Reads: km/h 30
